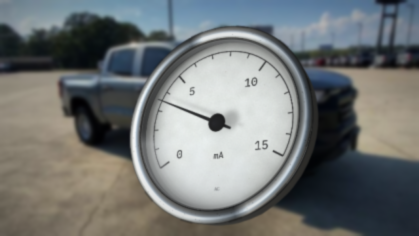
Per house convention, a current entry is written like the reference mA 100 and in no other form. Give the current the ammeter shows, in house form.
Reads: mA 3.5
